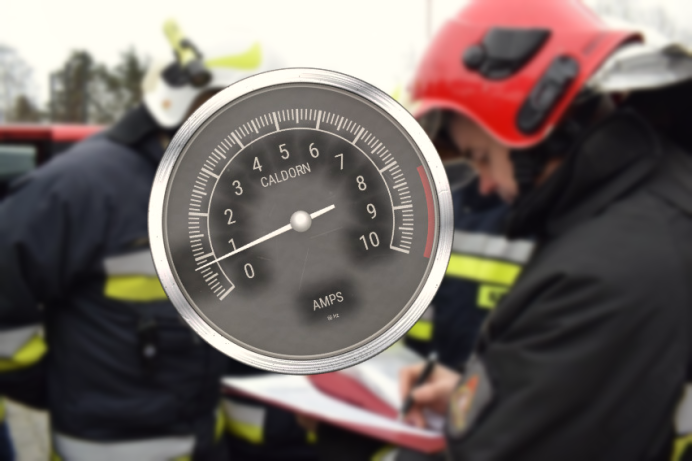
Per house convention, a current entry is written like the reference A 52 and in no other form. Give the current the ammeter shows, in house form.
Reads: A 0.8
